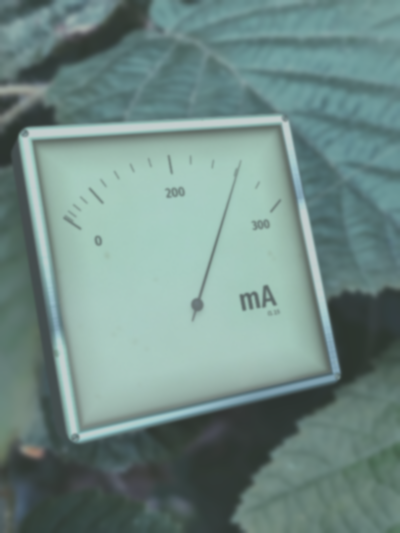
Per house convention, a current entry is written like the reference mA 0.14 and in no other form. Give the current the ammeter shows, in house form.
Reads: mA 260
